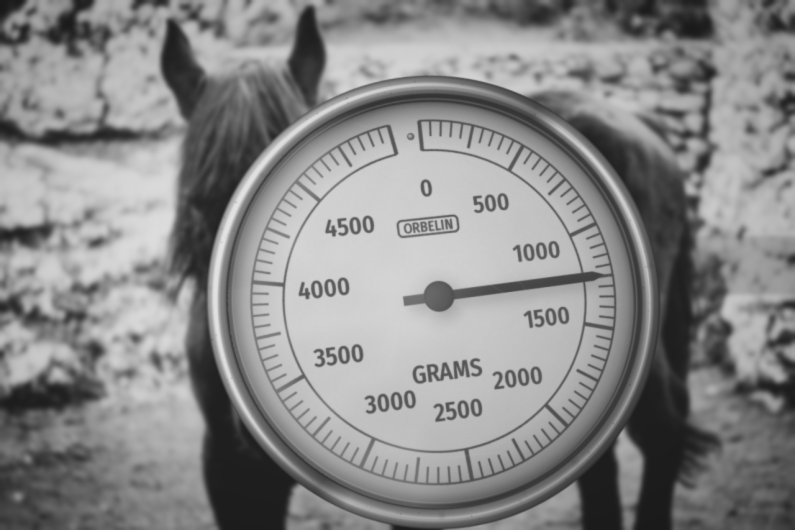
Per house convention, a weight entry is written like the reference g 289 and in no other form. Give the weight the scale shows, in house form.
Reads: g 1250
